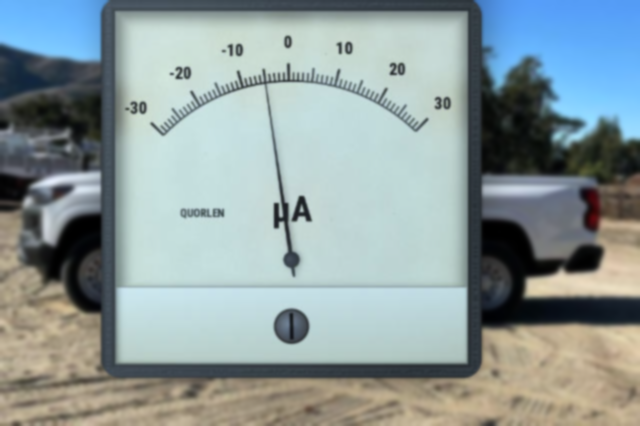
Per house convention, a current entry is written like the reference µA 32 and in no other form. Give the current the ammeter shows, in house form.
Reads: µA -5
